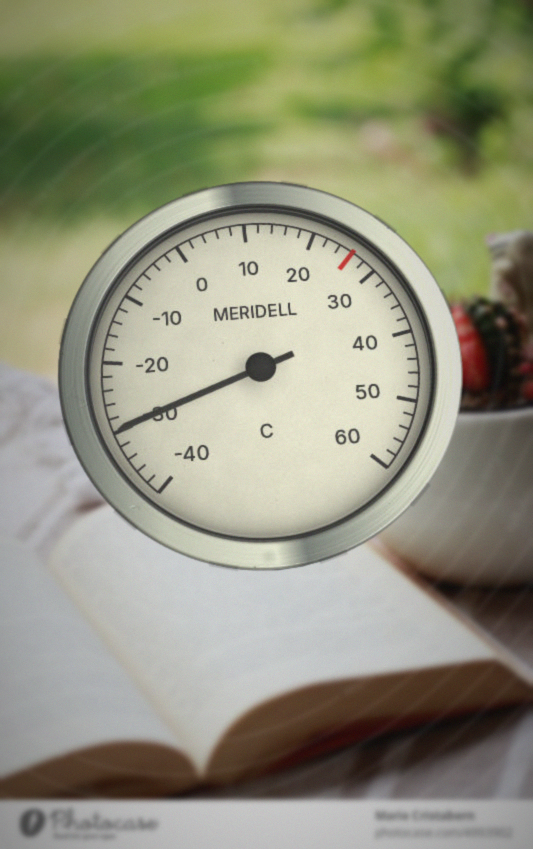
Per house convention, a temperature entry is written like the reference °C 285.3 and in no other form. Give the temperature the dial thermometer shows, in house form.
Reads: °C -30
